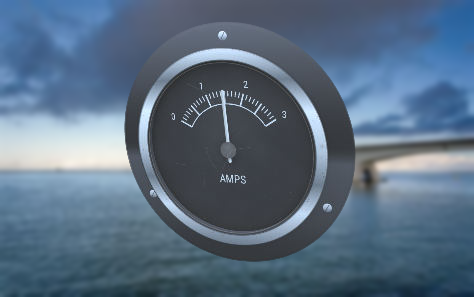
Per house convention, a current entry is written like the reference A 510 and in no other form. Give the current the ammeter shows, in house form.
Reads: A 1.5
